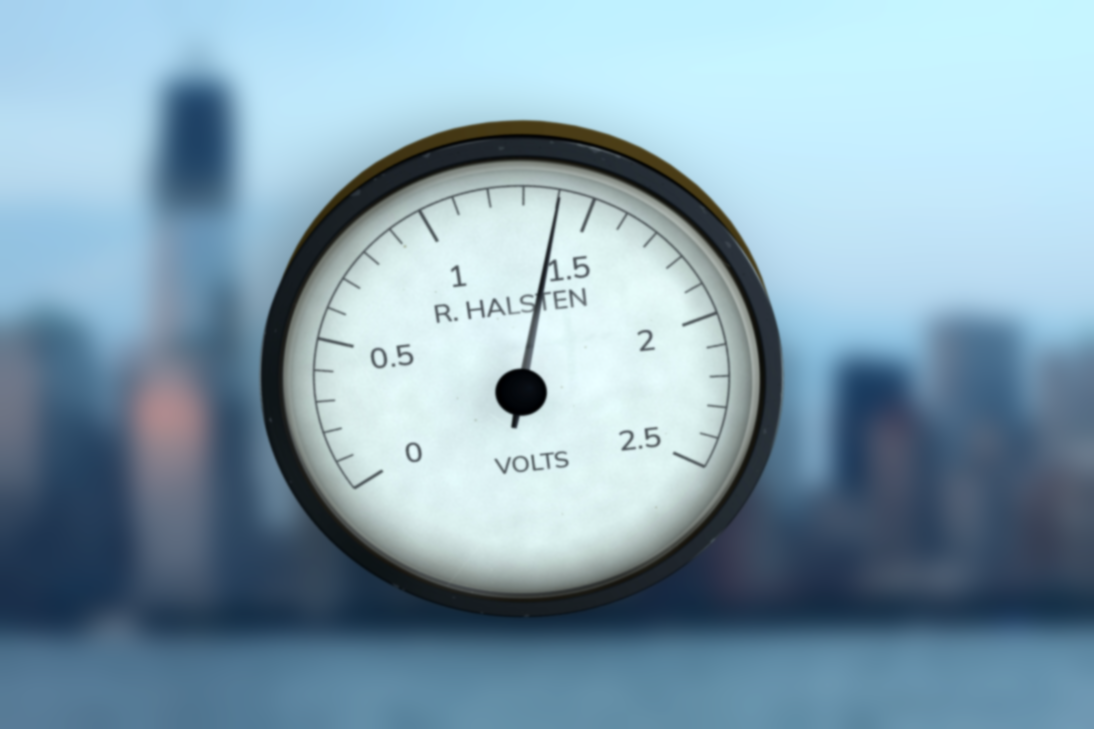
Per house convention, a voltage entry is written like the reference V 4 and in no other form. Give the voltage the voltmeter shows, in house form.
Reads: V 1.4
